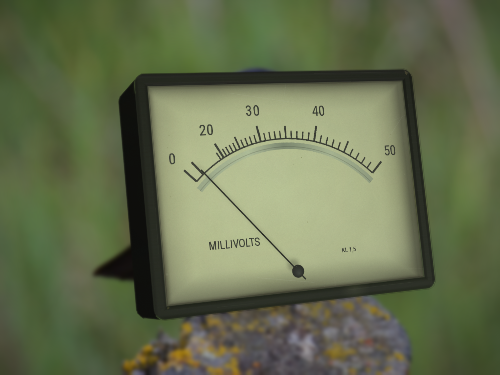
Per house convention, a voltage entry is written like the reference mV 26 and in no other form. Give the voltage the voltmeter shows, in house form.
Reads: mV 10
